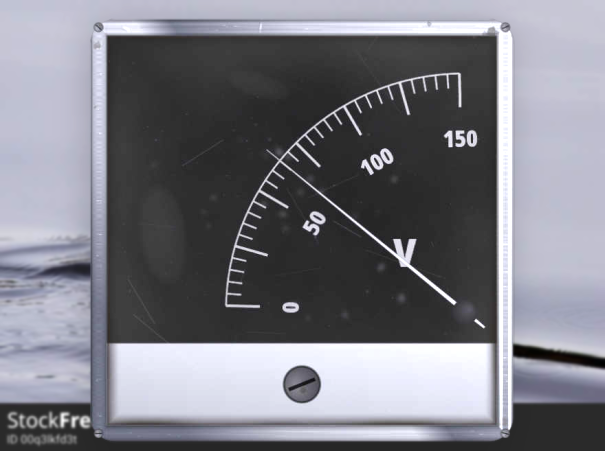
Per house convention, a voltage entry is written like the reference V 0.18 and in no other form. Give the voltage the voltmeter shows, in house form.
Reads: V 65
